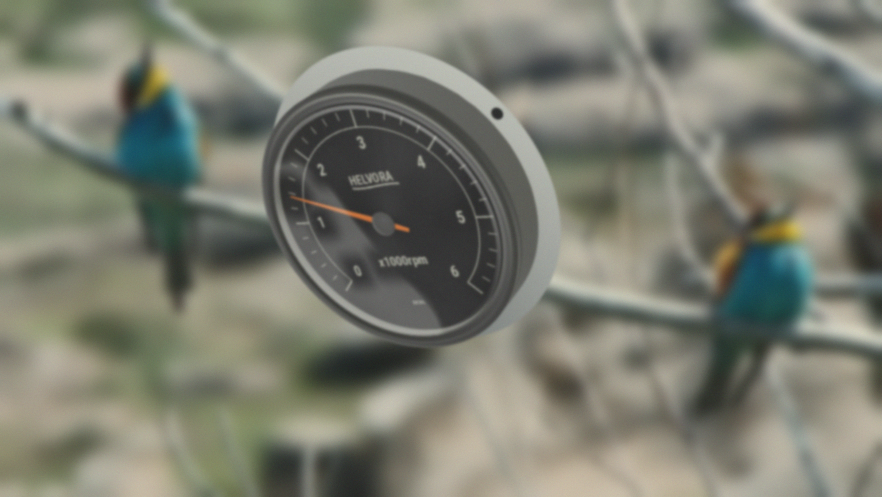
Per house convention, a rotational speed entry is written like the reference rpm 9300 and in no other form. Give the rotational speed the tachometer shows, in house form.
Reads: rpm 1400
